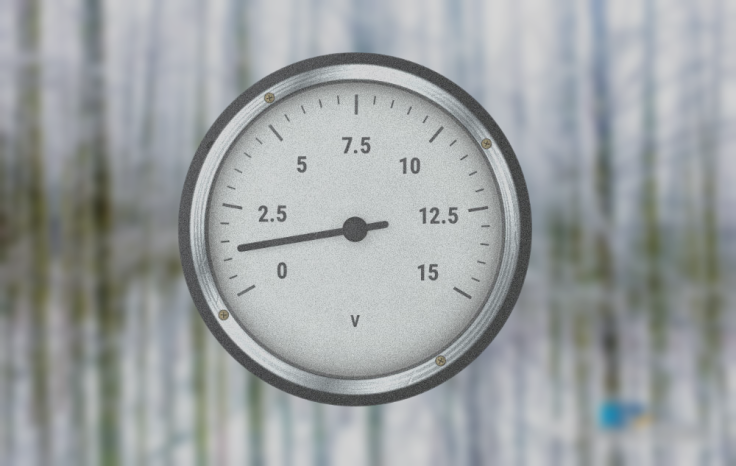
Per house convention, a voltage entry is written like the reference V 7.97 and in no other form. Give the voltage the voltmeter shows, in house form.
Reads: V 1.25
